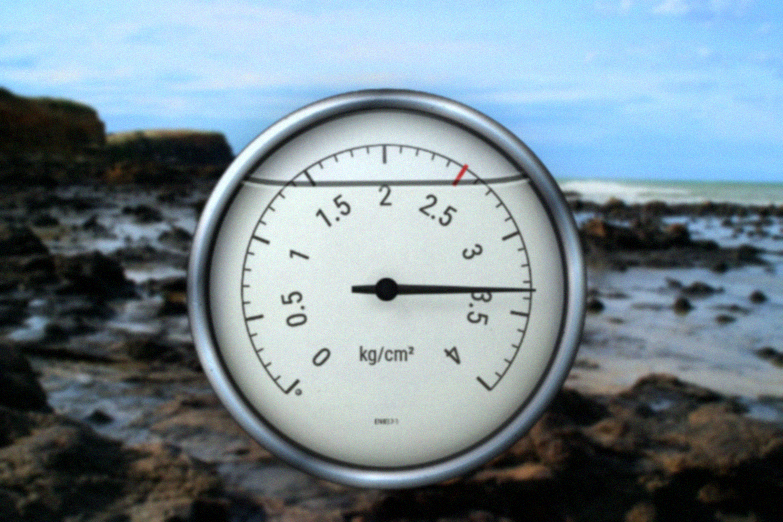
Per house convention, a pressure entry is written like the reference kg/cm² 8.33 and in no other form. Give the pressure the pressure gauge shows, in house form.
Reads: kg/cm² 3.35
